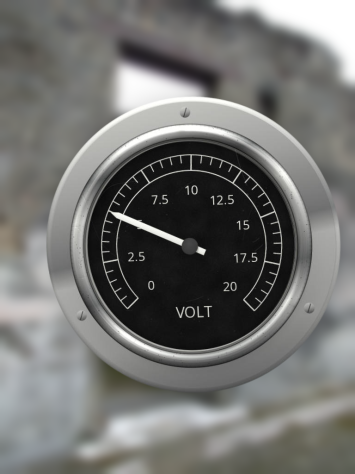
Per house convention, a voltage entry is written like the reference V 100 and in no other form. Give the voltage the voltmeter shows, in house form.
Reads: V 5
